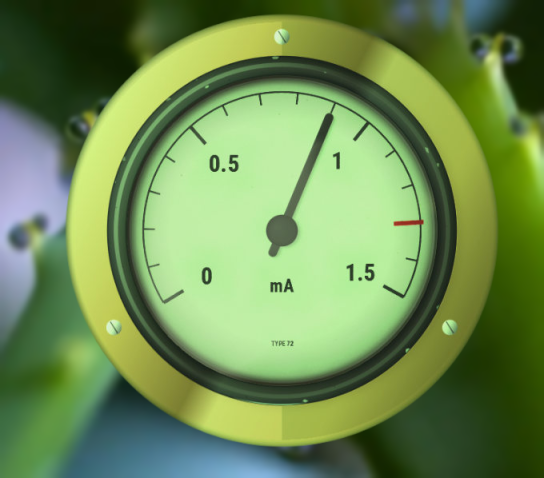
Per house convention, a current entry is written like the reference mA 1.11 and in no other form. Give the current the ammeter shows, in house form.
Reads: mA 0.9
